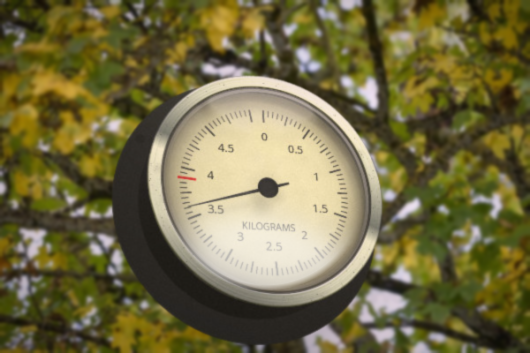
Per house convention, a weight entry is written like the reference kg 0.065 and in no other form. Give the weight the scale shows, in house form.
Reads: kg 3.6
